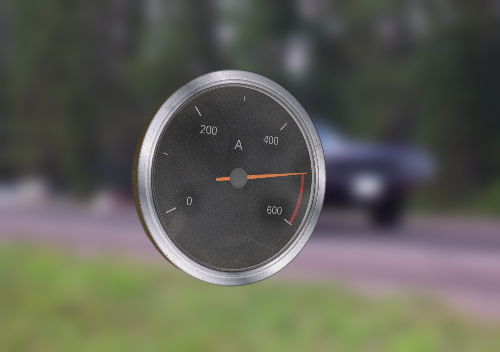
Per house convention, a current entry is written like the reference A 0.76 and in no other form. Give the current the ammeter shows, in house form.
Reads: A 500
